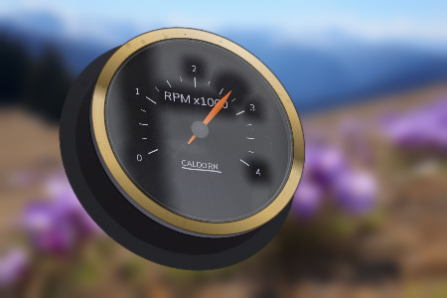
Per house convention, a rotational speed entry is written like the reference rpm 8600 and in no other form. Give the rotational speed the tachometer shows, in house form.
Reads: rpm 2625
